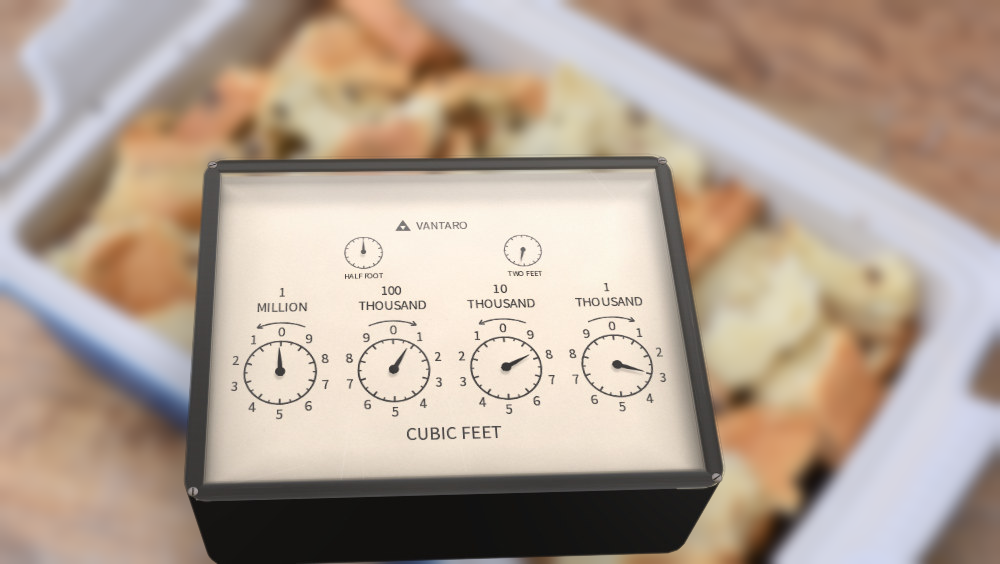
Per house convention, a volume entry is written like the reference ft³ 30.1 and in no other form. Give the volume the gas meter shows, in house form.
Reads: ft³ 8300
